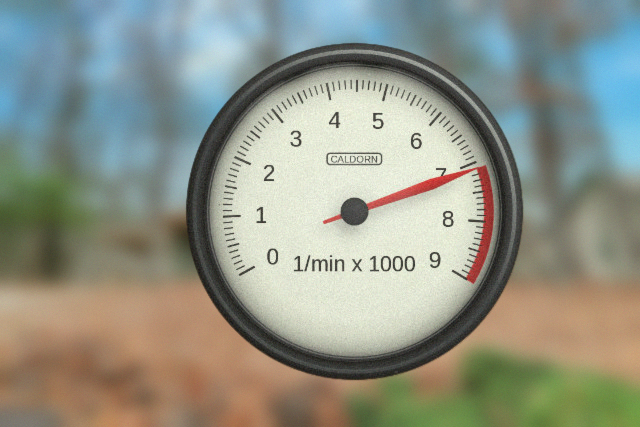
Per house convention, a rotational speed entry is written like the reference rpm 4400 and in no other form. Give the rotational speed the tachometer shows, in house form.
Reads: rpm 7100
